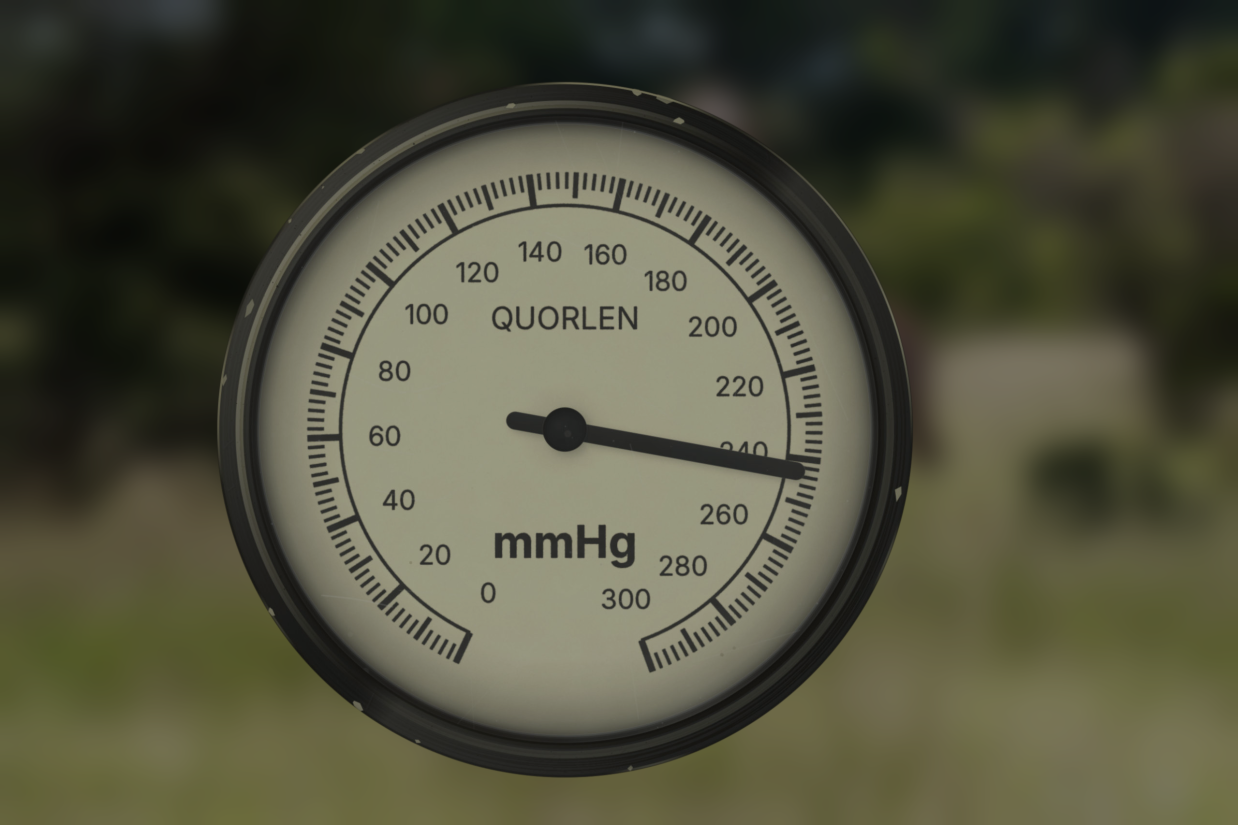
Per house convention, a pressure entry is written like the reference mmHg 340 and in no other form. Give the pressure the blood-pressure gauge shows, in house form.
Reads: mmHg 243
